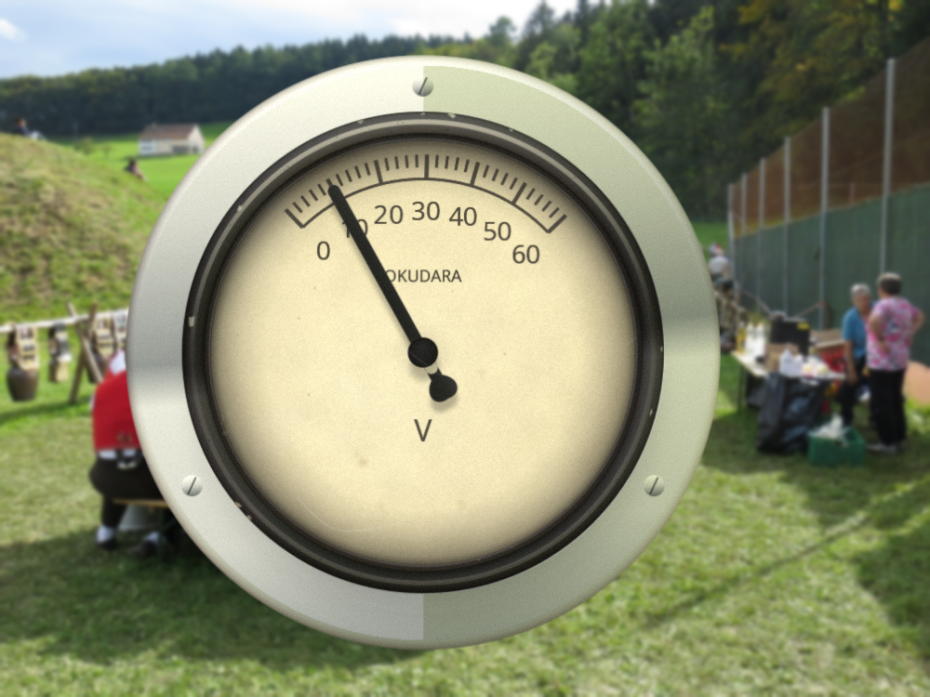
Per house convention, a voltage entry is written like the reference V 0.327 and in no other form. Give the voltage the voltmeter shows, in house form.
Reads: V 10
